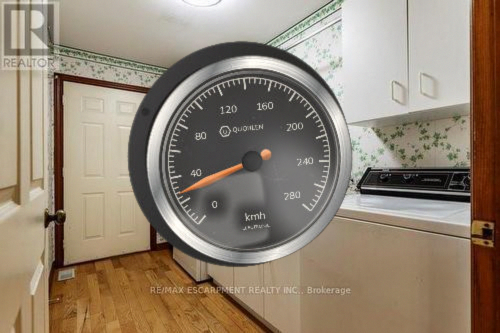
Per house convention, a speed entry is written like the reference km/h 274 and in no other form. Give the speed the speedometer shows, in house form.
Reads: km/h 28
